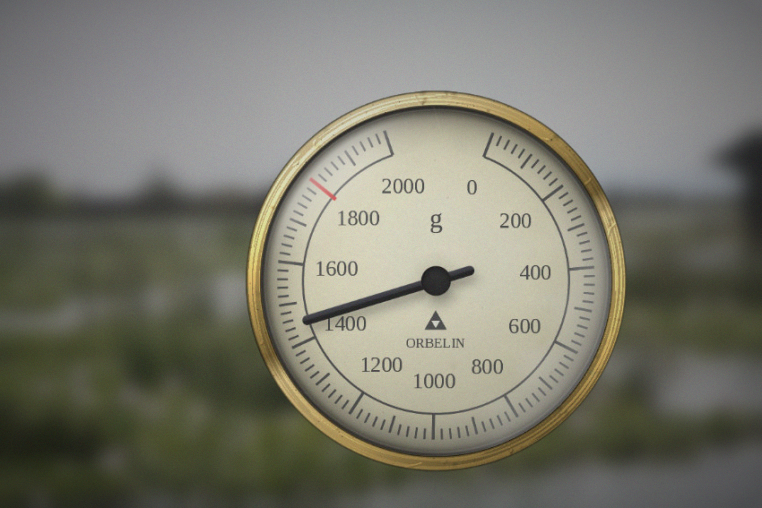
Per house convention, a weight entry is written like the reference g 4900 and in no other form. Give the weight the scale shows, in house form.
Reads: g 1450
